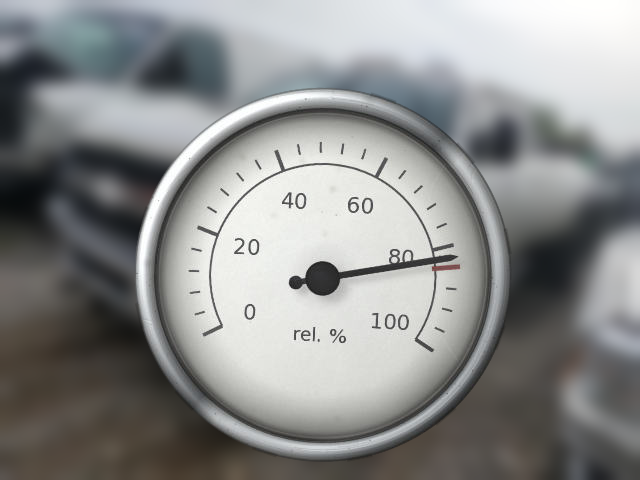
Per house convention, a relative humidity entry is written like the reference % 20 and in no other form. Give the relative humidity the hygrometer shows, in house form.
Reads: % 82
